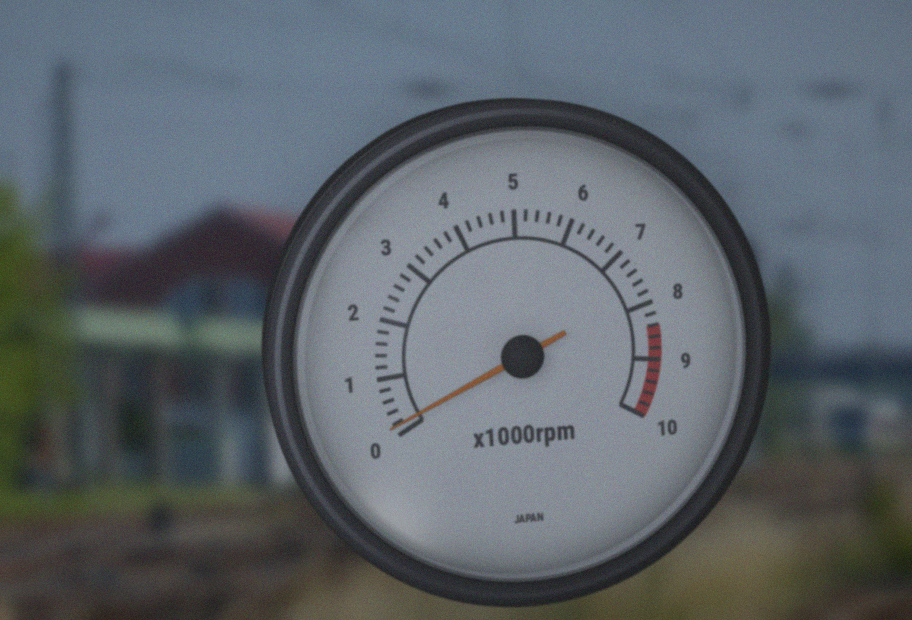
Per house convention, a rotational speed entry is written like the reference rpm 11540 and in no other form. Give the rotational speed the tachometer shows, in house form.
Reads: rpm 200
